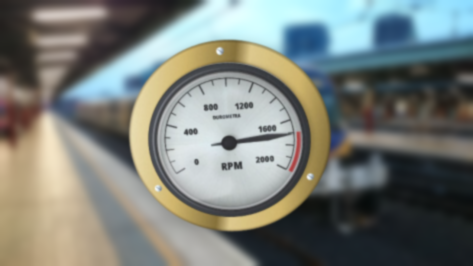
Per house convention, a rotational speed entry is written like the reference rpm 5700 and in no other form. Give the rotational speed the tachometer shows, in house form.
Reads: rpm 1700
